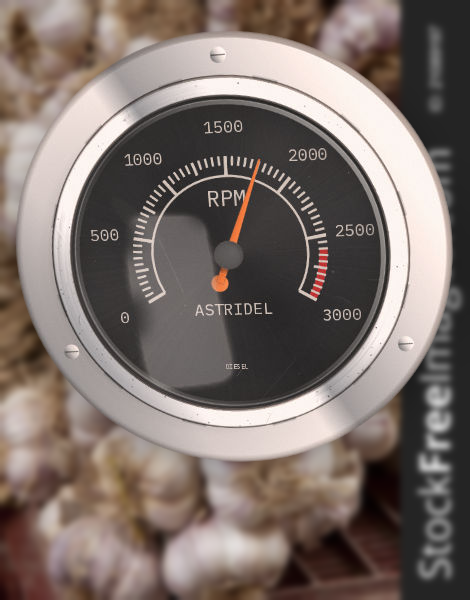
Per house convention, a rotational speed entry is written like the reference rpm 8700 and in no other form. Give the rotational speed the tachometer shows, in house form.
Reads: rpm 1750
